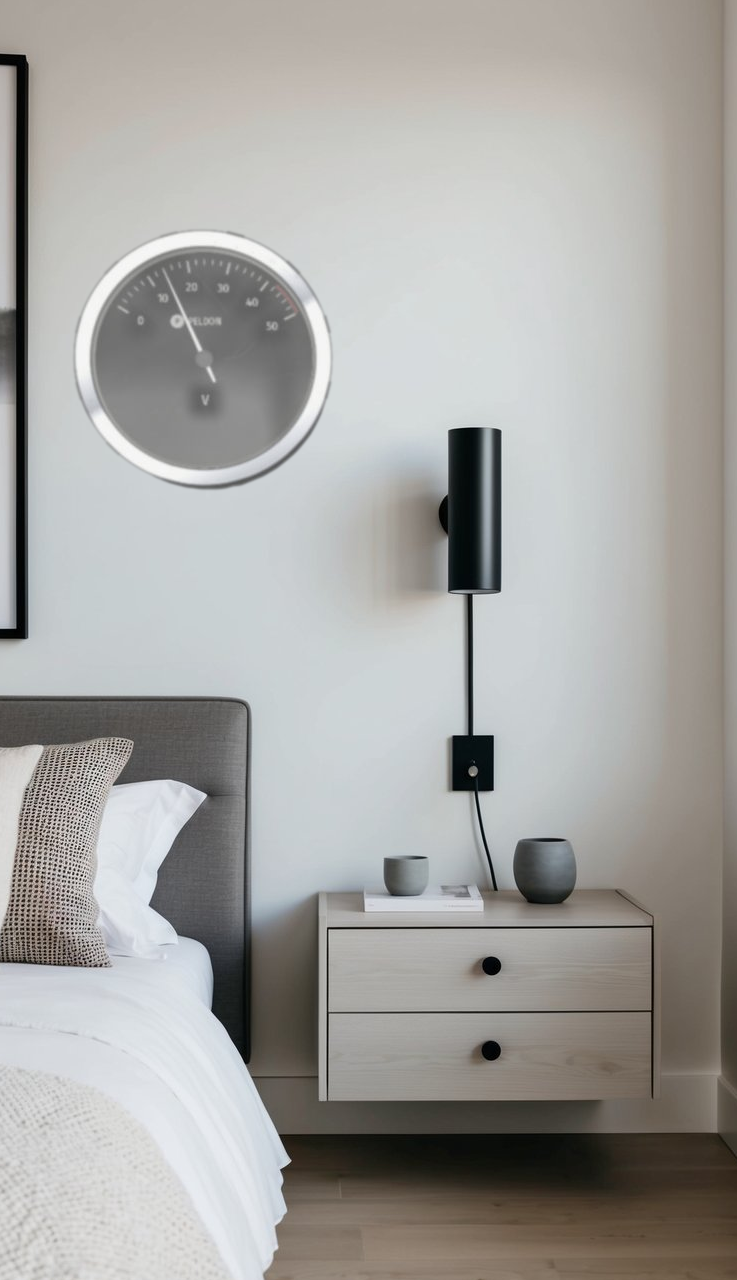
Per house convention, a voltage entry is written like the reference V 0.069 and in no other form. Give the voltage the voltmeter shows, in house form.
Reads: V 14
